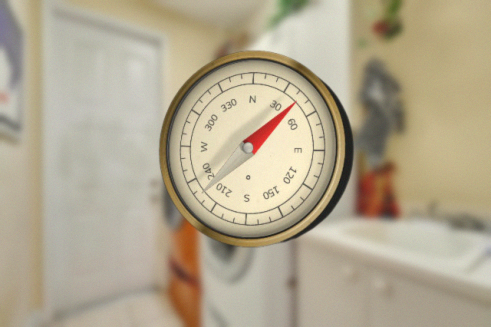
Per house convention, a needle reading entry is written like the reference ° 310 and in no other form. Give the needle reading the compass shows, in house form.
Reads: ° 45
